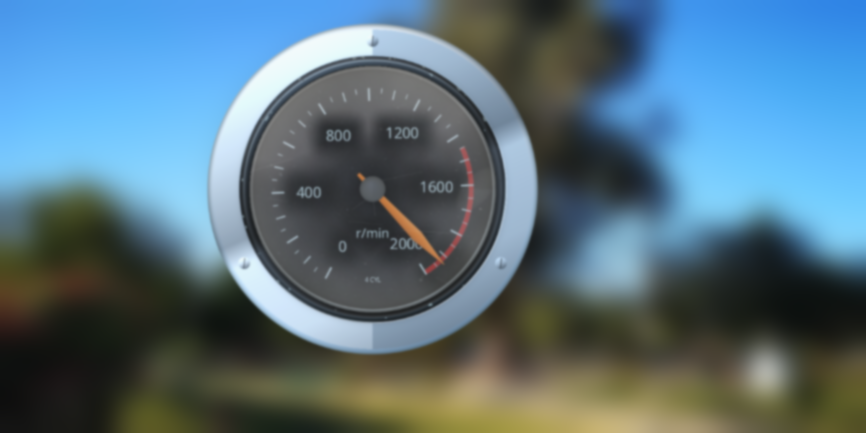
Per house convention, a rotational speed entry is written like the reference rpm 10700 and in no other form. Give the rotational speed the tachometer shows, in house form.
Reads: rpm 1925
